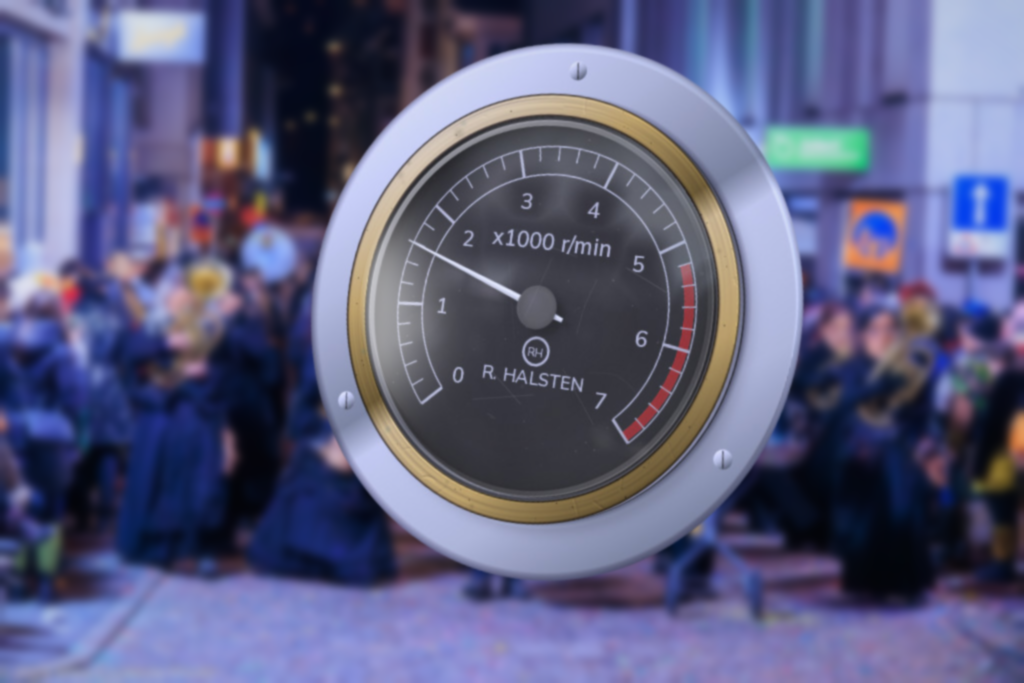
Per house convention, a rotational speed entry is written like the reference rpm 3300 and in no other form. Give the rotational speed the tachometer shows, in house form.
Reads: rpm 1600
